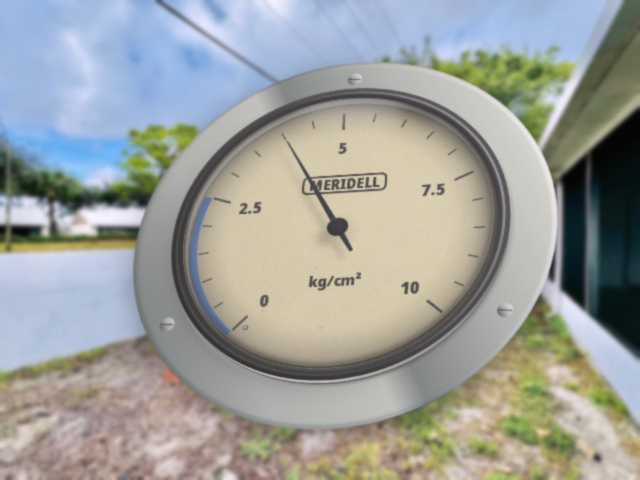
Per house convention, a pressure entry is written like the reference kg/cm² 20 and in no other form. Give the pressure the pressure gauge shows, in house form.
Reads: kg/cm² 4
